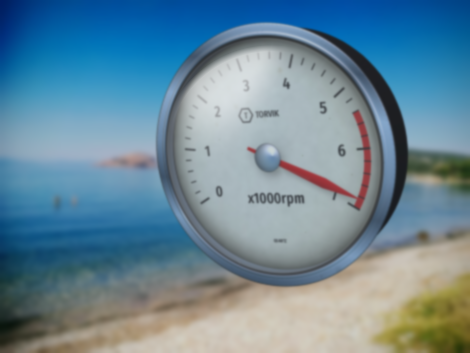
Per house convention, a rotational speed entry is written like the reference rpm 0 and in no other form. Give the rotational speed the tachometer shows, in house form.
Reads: rpm 6800
